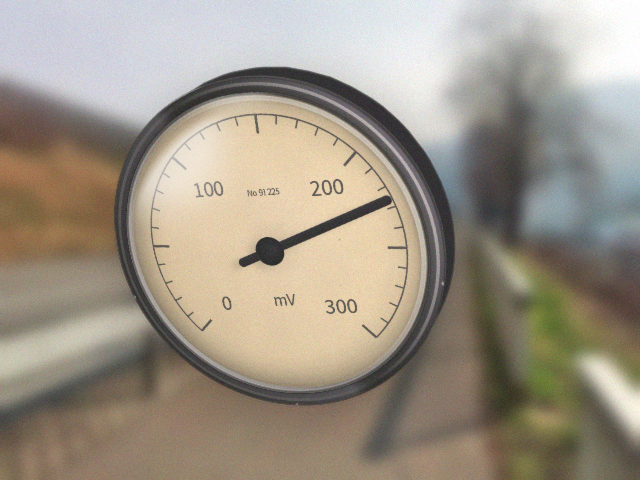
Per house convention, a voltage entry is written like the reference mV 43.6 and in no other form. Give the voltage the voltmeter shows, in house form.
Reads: mV 225
